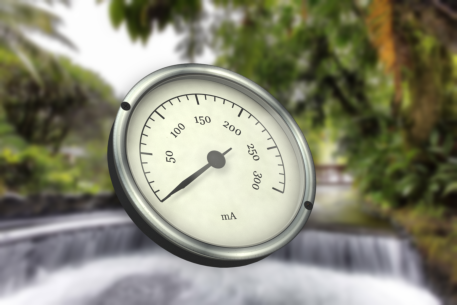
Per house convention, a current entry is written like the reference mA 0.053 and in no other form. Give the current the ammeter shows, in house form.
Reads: mA 0
